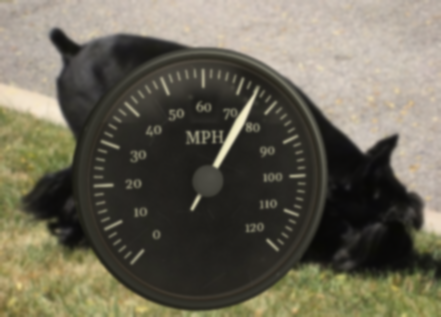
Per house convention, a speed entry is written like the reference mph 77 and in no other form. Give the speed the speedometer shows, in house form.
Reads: mph 74
